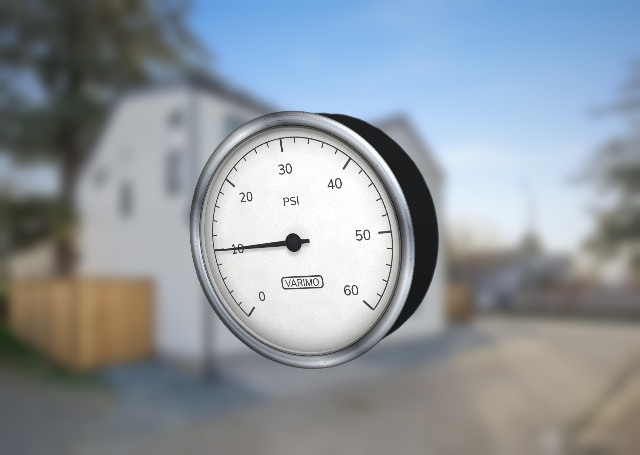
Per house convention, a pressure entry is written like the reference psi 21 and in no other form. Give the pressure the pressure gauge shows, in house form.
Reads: psi 10
